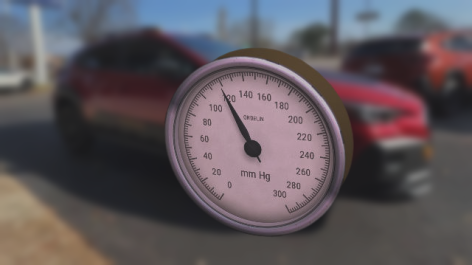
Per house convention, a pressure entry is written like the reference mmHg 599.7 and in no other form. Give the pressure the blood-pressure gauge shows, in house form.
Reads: mmHg 120
